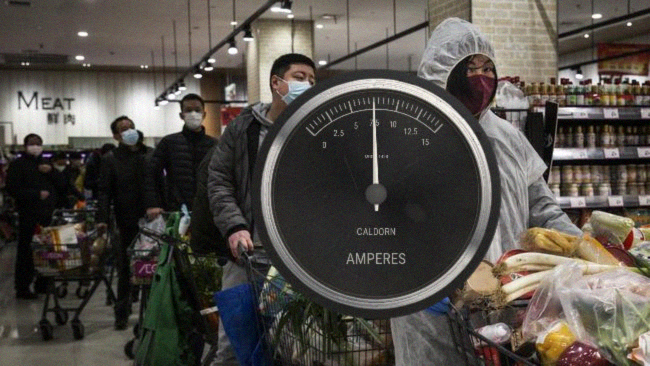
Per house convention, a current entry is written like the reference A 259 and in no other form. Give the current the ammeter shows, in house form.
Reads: A 7.5
